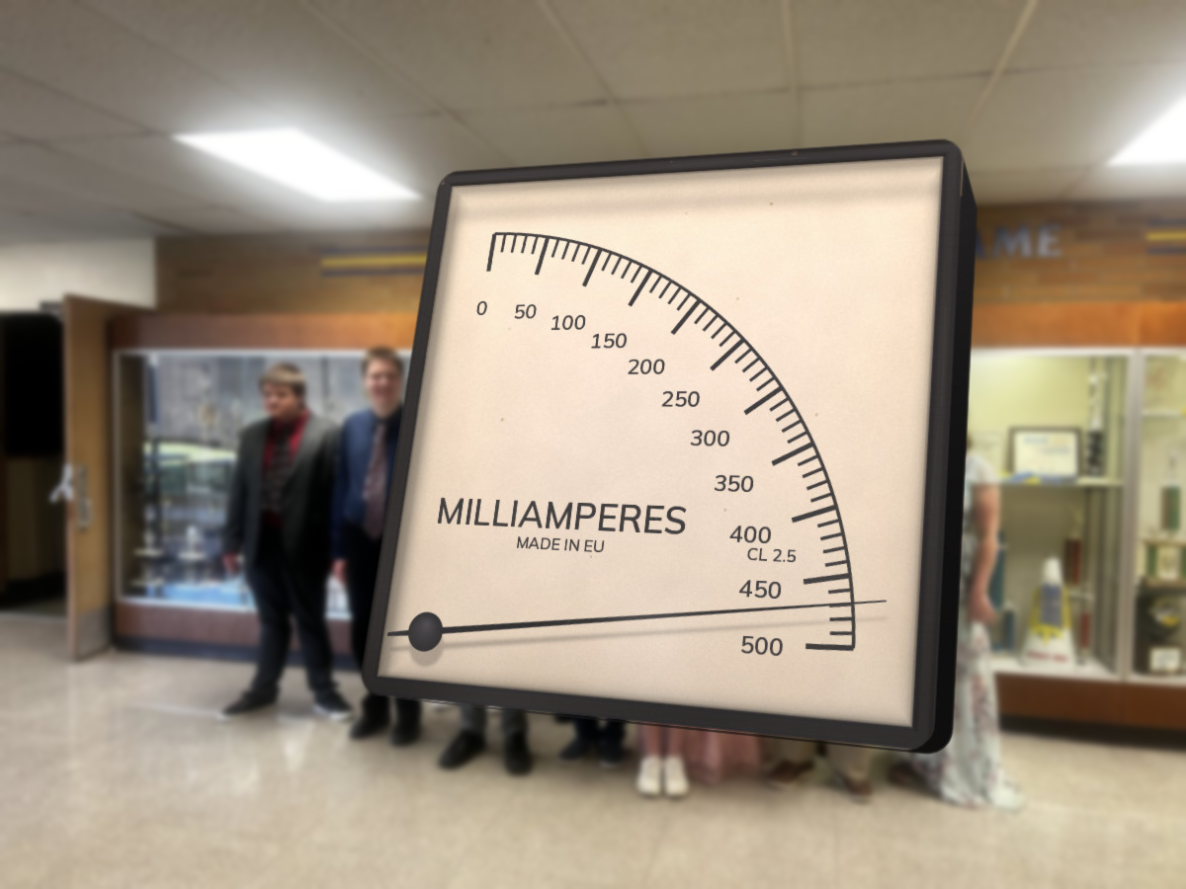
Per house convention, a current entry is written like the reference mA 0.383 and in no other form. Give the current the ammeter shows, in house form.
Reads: mA 470
